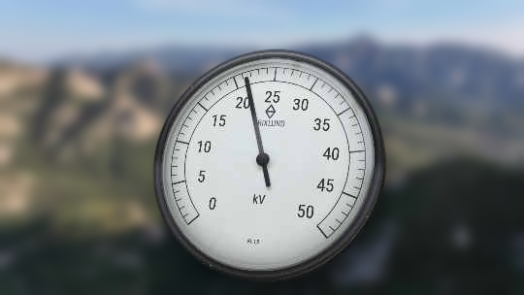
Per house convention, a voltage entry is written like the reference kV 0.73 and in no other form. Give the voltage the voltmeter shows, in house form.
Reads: kV 21.5
